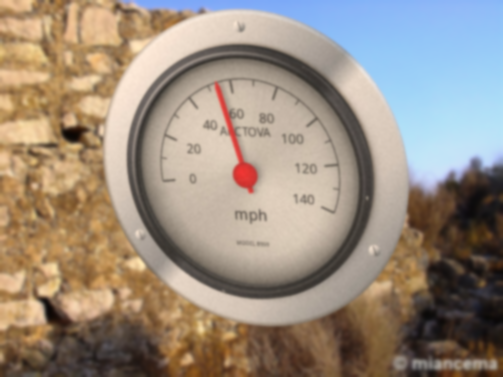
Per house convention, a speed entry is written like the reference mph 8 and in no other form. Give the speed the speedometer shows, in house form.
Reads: mph 55
